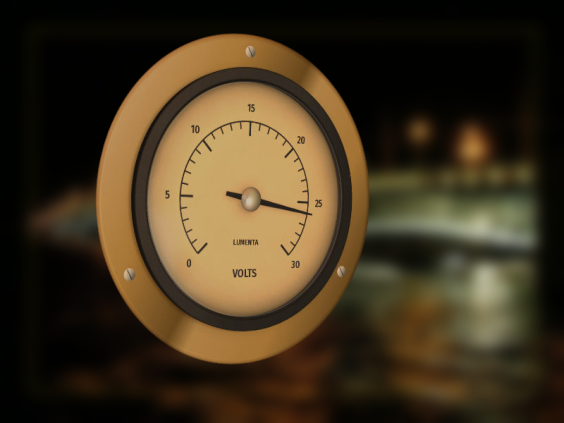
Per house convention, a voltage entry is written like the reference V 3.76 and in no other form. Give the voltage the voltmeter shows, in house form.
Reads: V 26
